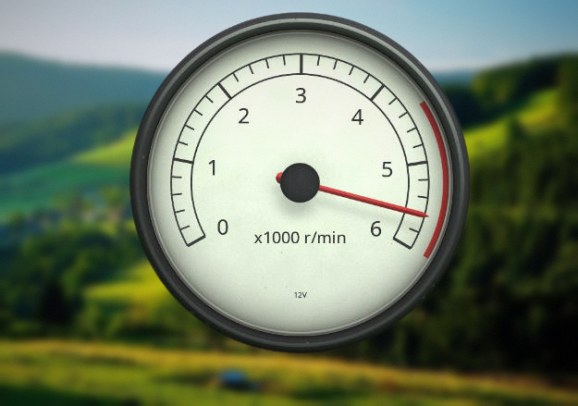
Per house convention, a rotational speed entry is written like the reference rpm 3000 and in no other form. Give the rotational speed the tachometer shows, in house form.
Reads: rpm 5600
